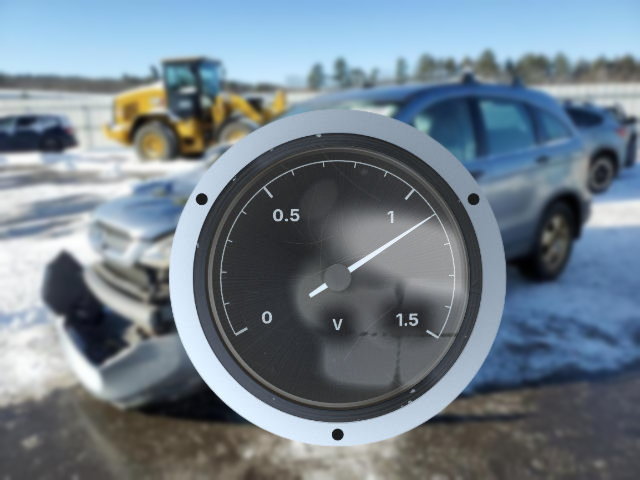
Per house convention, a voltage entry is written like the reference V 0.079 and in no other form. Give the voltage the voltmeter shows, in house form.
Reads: V 1.1
